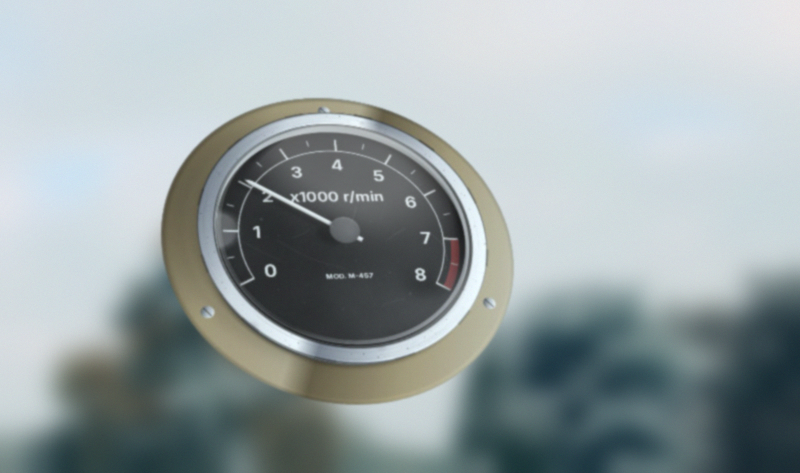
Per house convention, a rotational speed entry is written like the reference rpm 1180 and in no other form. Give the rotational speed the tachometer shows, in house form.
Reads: rpm 2000
